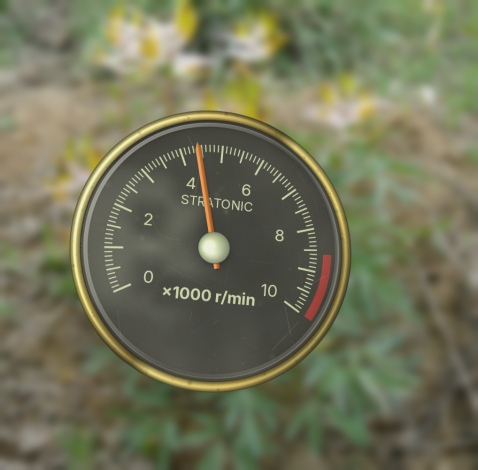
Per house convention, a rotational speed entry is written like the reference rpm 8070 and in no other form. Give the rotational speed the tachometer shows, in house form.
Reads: rpm 4400
